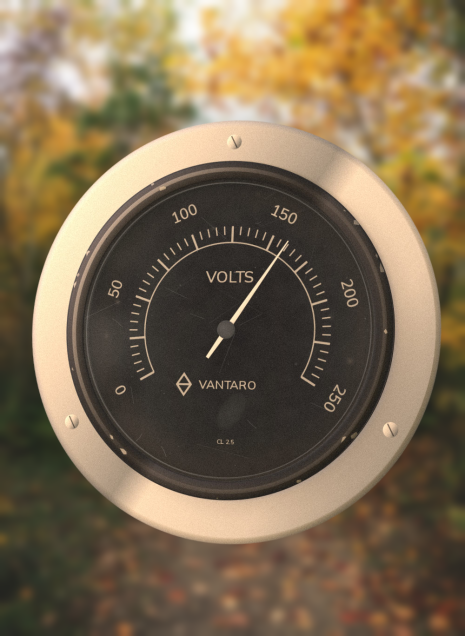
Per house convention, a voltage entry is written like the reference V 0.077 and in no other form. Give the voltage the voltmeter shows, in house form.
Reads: V 160
